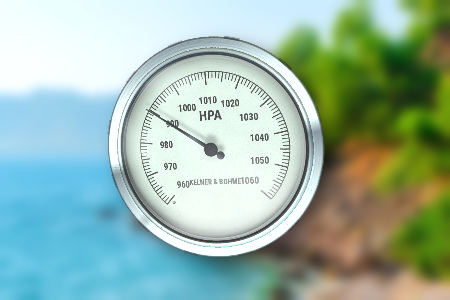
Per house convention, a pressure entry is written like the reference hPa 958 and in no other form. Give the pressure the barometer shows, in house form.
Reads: hPa 990
